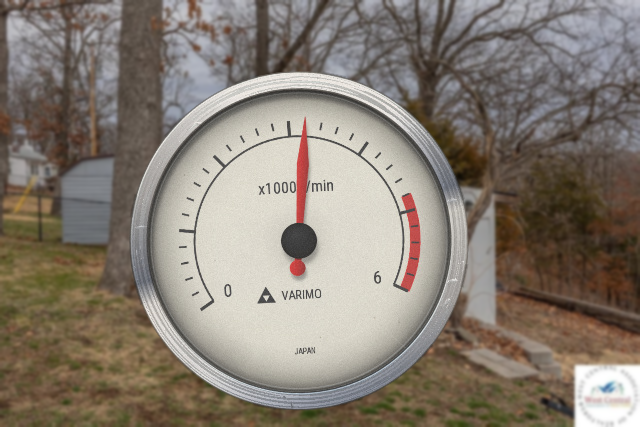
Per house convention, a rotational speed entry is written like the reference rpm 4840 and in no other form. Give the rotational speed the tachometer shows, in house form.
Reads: rpm 3200
